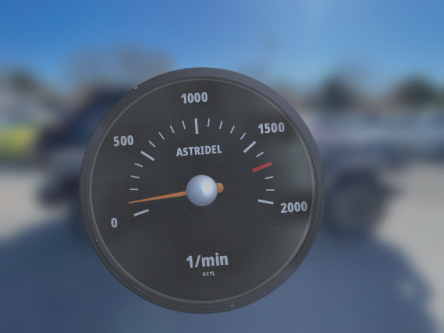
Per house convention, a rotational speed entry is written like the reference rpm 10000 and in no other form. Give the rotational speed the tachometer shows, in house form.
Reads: rpm 100
